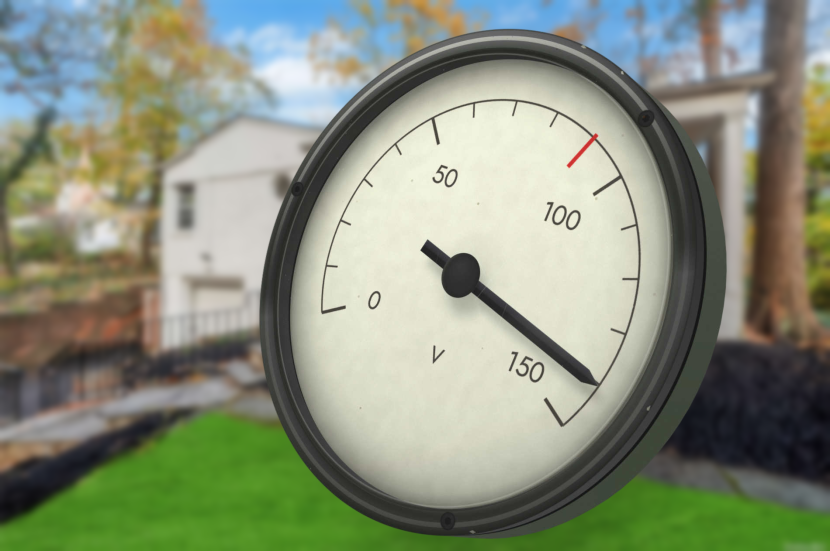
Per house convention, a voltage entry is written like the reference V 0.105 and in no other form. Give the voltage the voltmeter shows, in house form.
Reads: V 140
